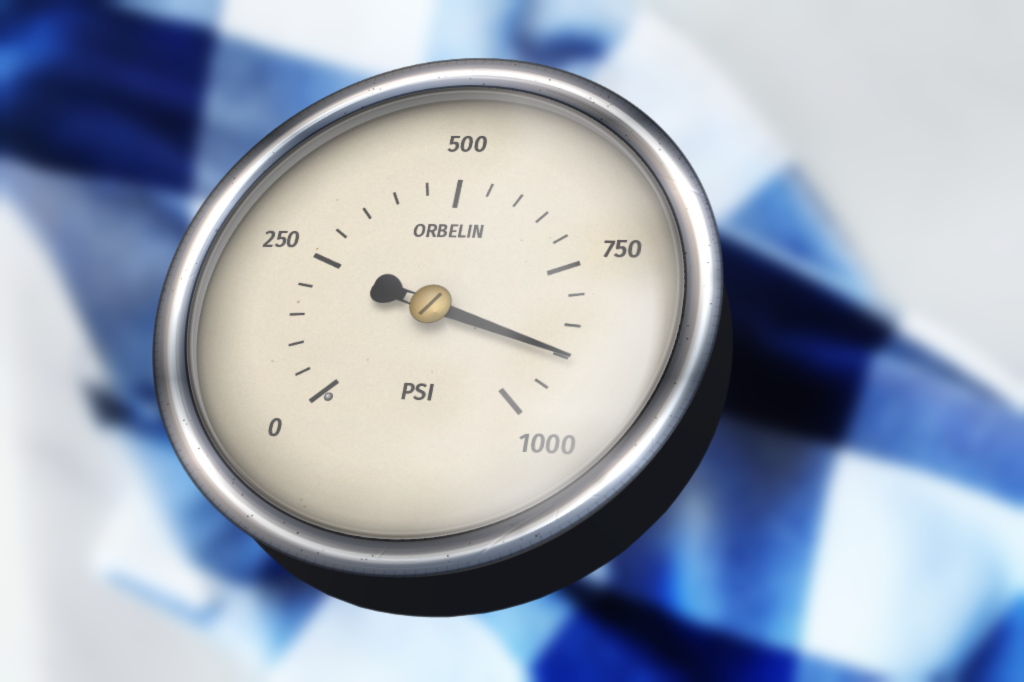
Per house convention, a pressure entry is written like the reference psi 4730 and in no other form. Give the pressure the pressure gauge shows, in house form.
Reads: psi 900
